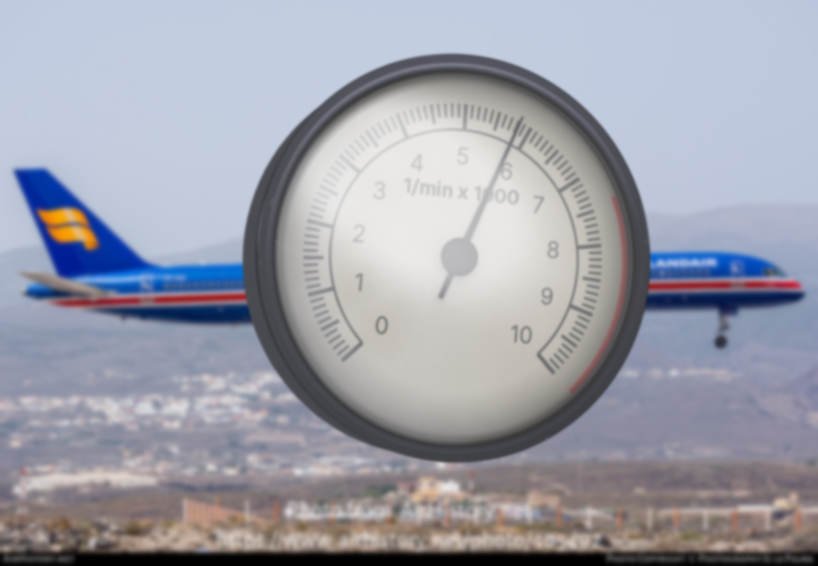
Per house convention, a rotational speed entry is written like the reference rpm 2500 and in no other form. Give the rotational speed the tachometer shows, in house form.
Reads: rpm 5800
